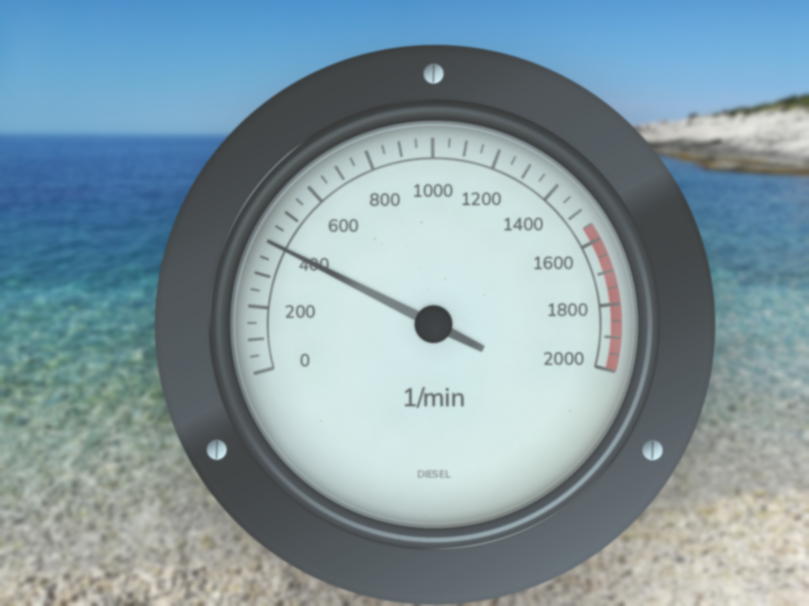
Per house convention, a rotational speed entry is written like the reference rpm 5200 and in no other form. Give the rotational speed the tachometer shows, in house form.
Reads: rpm 400
